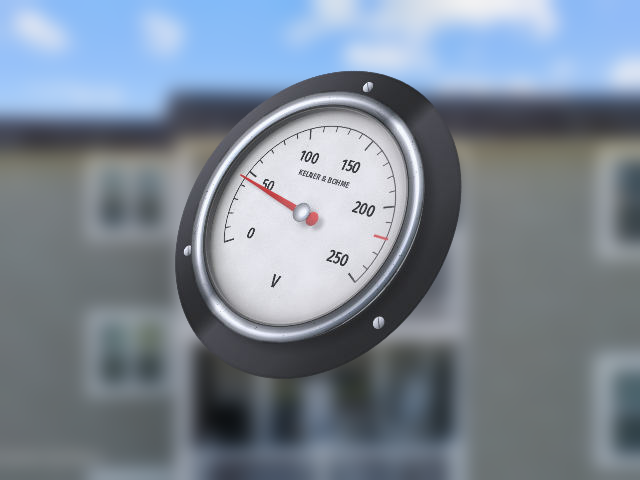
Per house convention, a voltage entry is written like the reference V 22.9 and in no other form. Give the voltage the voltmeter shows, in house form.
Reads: V 45
